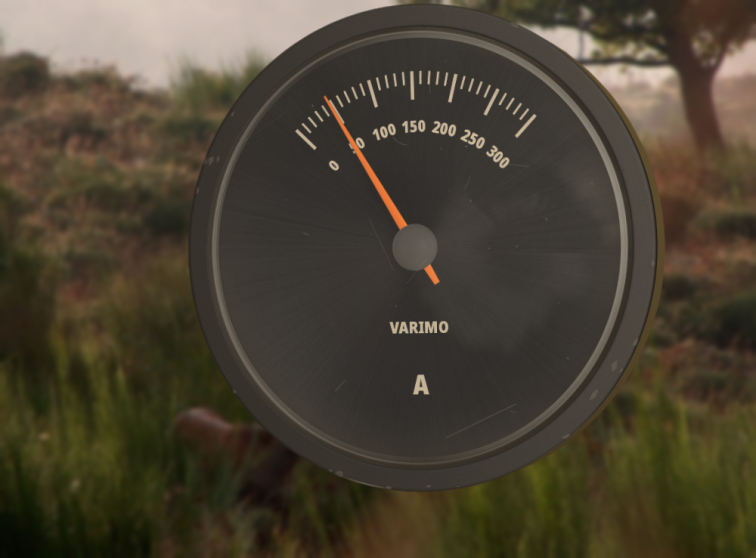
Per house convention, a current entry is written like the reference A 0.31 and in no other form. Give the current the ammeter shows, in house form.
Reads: A 50
